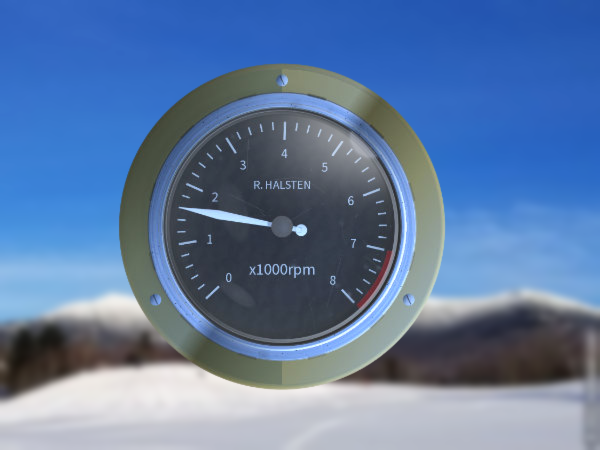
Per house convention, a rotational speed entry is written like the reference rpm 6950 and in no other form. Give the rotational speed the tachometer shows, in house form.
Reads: rpm 1600
